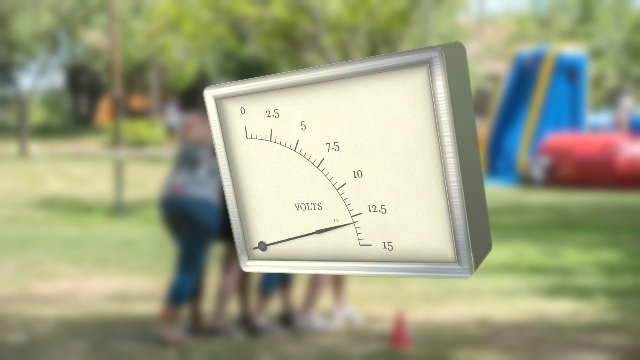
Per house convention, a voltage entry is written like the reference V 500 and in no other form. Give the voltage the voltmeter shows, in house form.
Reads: V 13
